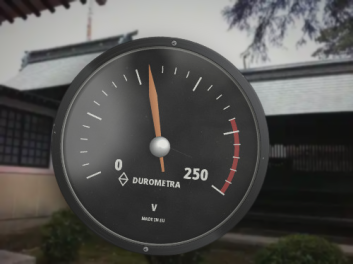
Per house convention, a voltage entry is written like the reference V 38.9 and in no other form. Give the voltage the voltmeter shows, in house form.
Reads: V 110
